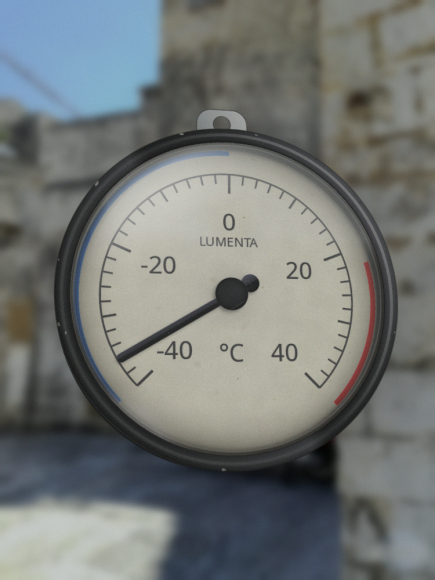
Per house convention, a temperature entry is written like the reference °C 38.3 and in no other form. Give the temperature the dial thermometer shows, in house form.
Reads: °C -36
